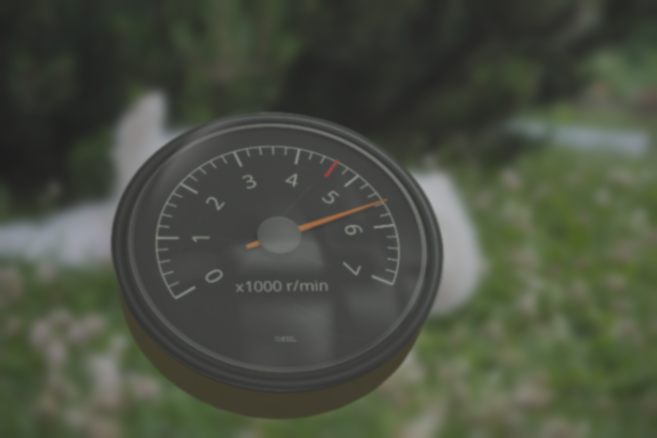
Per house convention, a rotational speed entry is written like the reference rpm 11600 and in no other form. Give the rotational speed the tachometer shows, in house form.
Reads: rpm 5600
